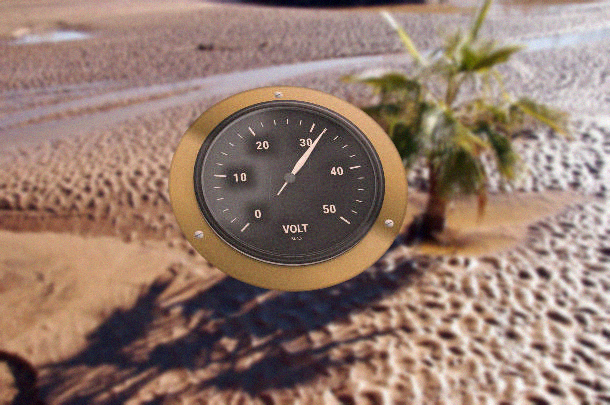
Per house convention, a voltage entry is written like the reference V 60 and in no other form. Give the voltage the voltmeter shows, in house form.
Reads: V 32
